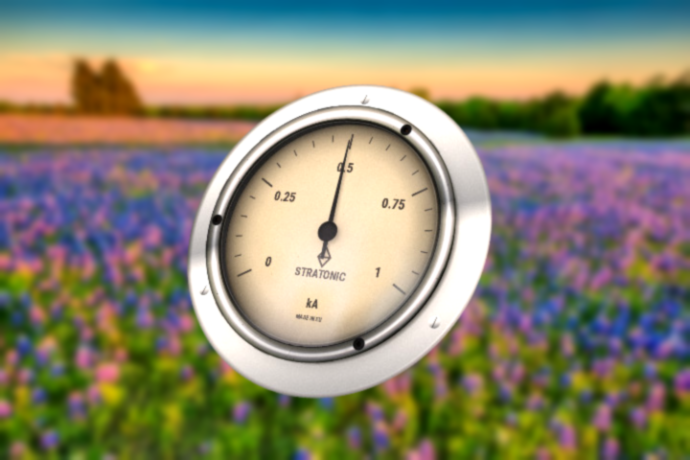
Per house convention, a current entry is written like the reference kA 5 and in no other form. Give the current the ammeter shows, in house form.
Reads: kA 0.5
